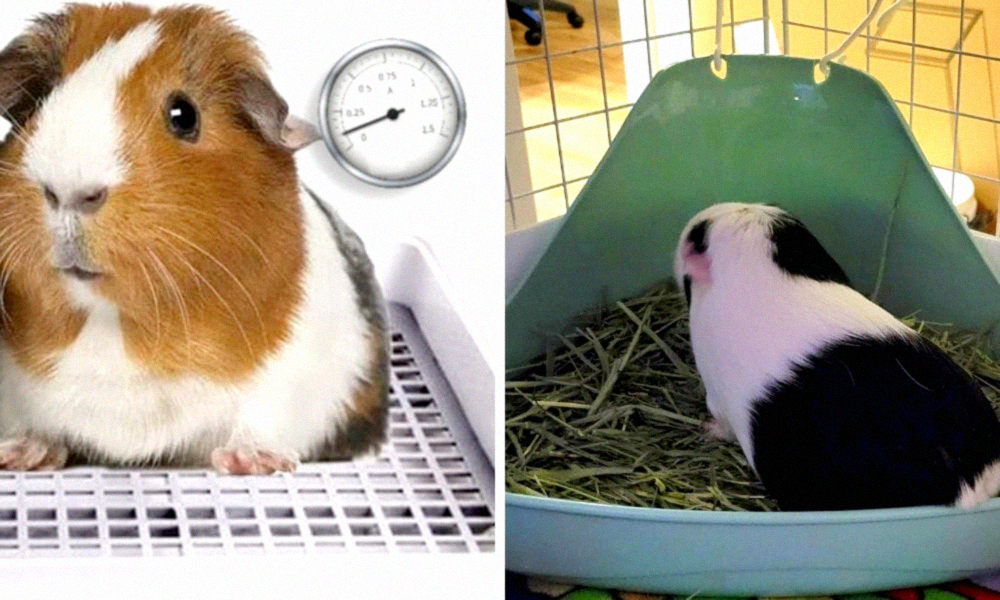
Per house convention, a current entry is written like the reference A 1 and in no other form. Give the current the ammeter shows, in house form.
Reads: A 0.1
